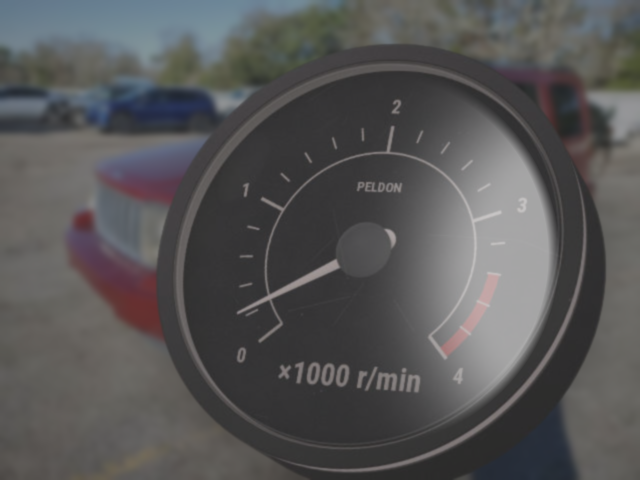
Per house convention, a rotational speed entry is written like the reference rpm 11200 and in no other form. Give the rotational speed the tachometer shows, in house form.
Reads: rpm 200
